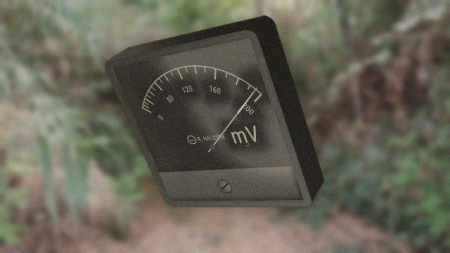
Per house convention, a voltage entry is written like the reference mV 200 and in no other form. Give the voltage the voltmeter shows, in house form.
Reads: mV 195
